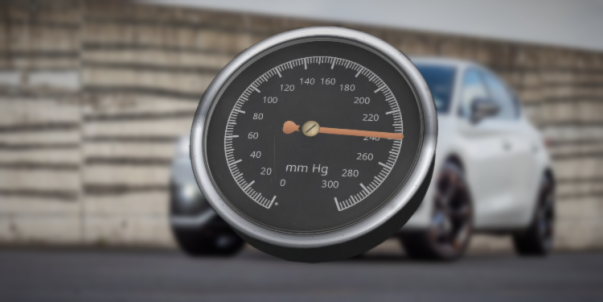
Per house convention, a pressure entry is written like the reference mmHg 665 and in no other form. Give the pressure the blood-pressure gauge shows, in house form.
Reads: mmHg 240
